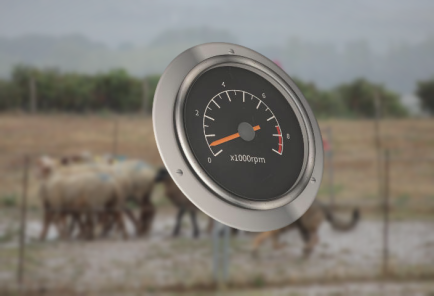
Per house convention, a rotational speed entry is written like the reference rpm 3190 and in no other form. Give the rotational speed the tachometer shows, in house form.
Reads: rpm 500
